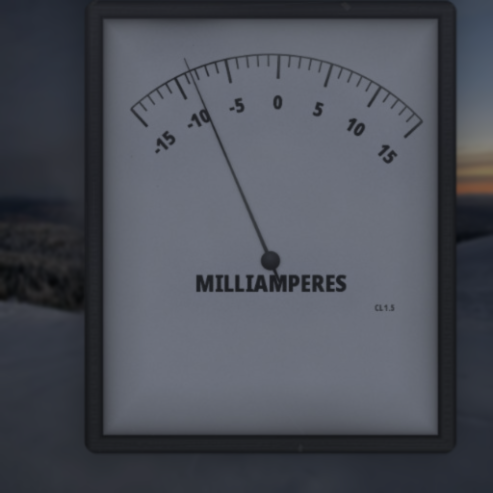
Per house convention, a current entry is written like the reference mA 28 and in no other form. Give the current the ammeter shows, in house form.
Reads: mA -8.5
